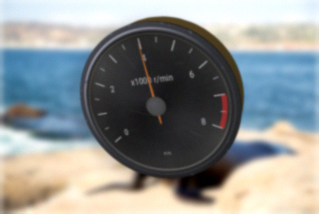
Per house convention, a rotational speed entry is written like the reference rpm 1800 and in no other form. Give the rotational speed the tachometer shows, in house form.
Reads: rpm 4000
